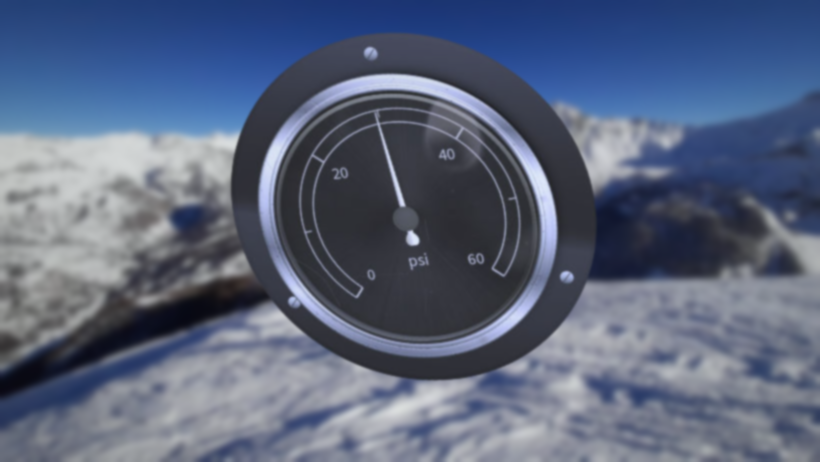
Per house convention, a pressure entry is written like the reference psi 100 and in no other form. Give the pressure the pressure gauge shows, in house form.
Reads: psi 30
